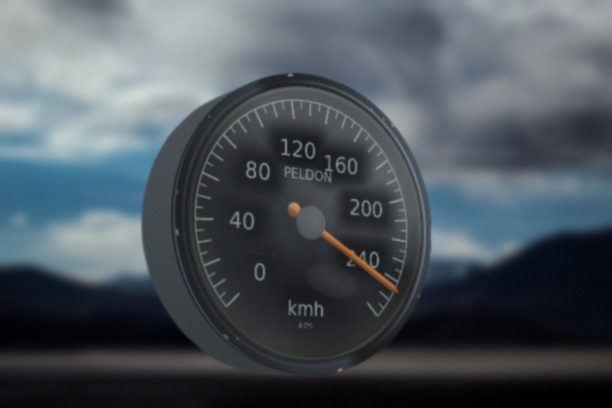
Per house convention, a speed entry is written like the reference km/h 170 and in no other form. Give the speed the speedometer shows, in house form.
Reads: km/h 245
